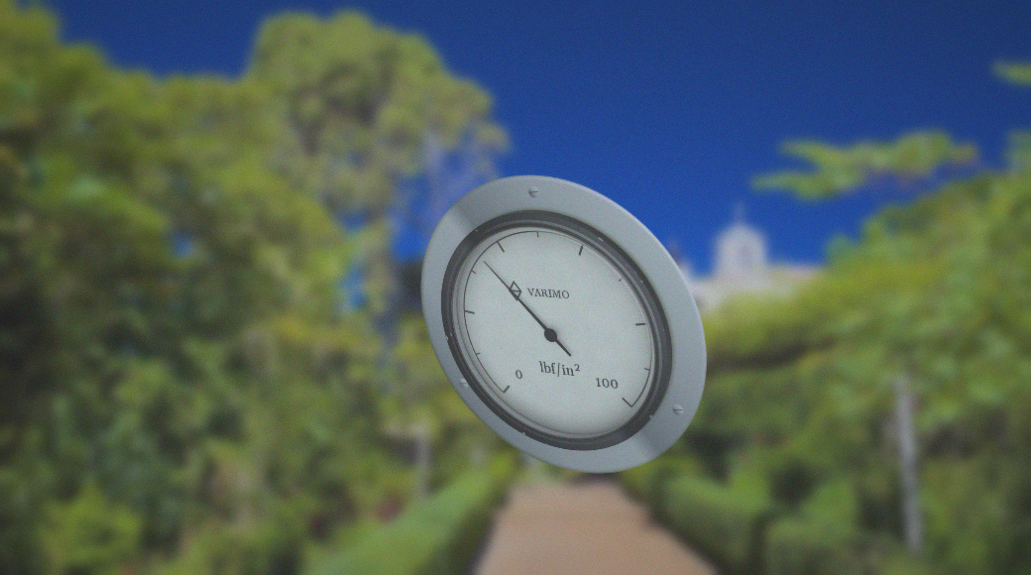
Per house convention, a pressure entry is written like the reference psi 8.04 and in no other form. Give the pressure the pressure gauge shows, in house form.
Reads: psi 35
